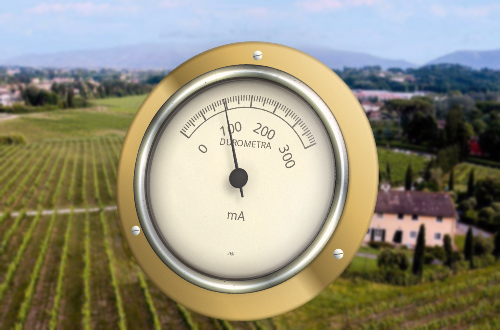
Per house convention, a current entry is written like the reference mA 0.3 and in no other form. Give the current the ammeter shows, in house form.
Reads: mA 100
